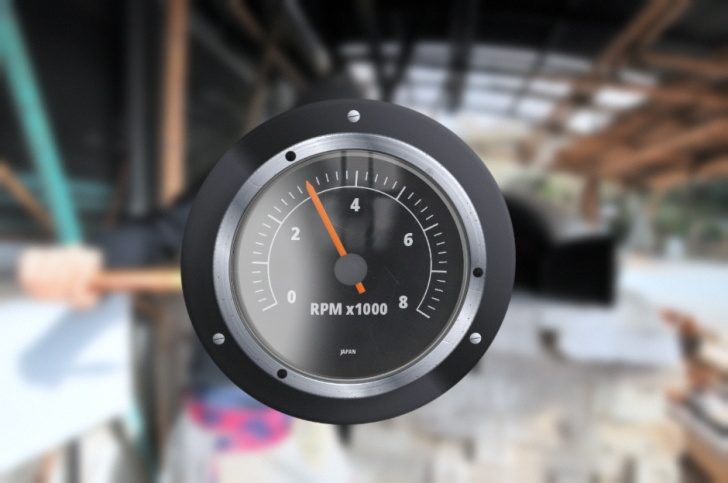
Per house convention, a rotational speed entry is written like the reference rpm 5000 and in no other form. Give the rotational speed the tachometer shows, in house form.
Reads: rpm 3000
